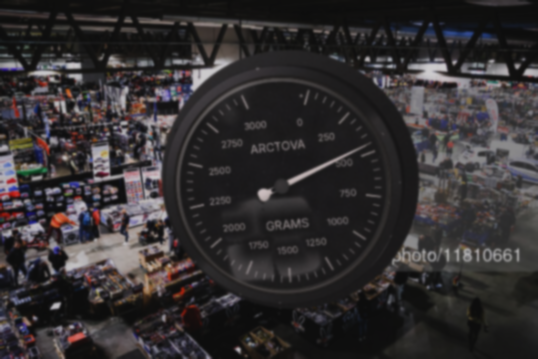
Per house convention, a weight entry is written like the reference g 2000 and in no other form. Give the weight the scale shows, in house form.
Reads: g 450
